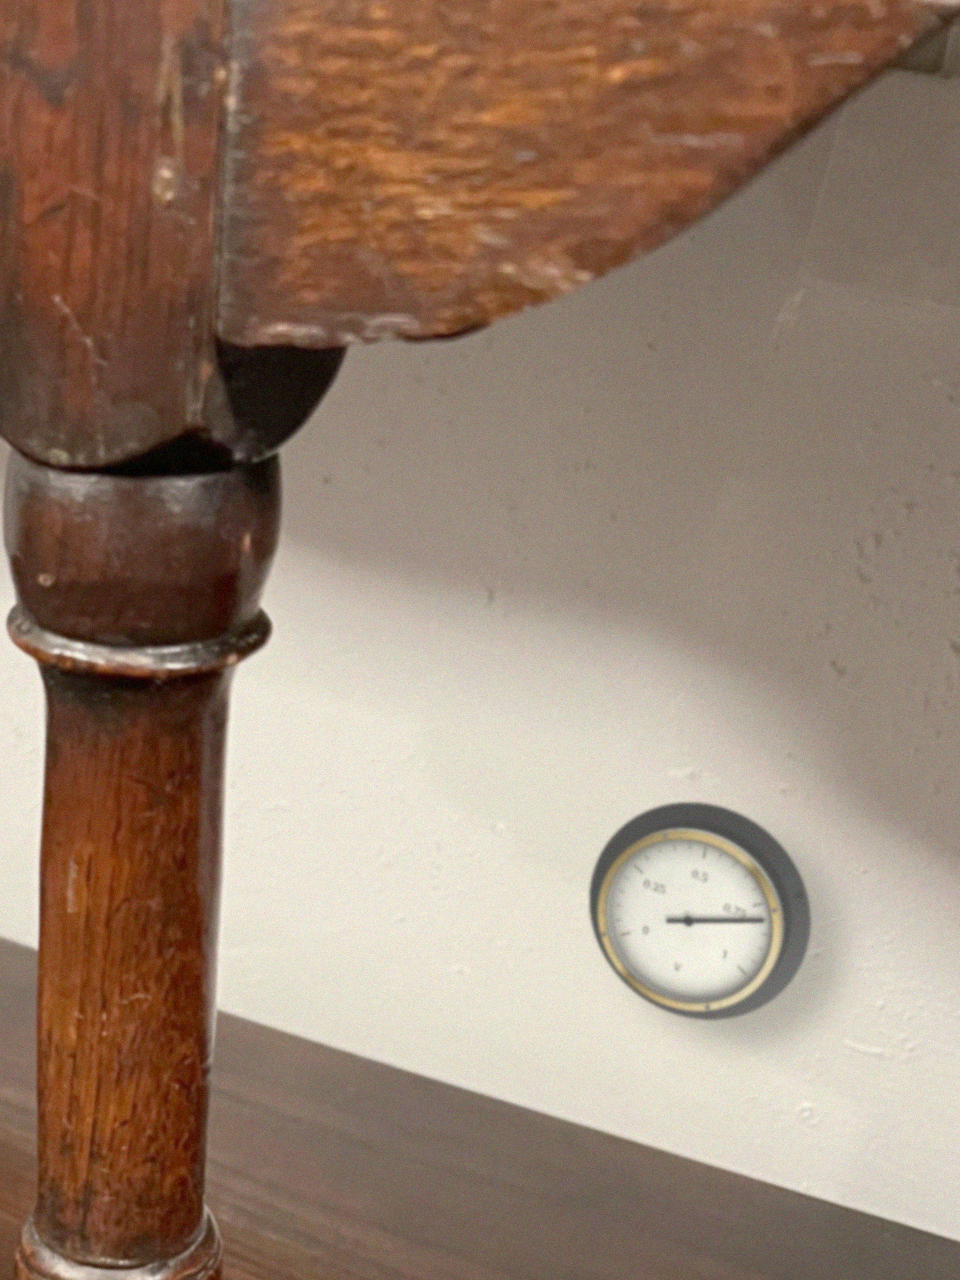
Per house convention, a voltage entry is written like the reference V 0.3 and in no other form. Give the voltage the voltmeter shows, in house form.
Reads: V 0.8
